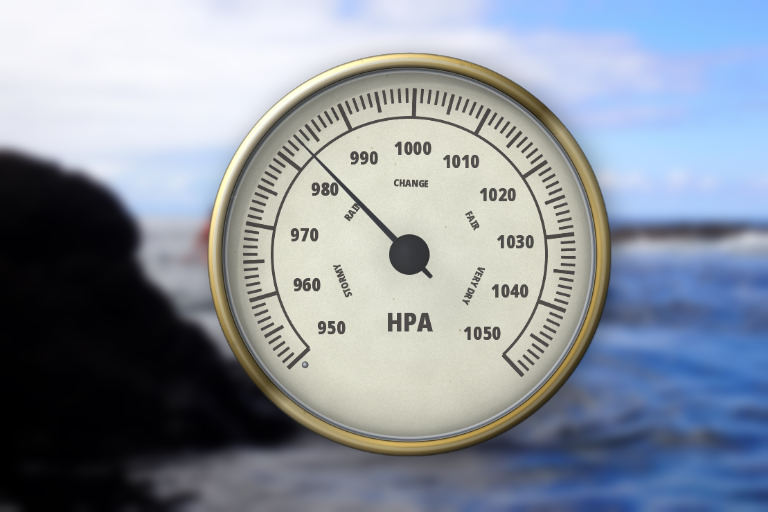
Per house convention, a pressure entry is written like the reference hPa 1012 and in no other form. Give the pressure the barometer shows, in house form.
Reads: hPa 983
